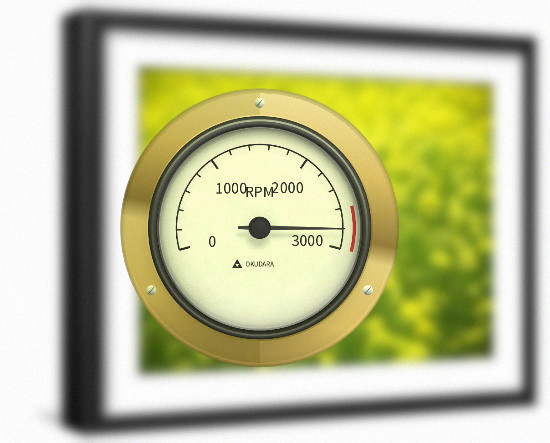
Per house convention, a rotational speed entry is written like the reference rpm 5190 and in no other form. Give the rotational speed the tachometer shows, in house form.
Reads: rpm 2800
